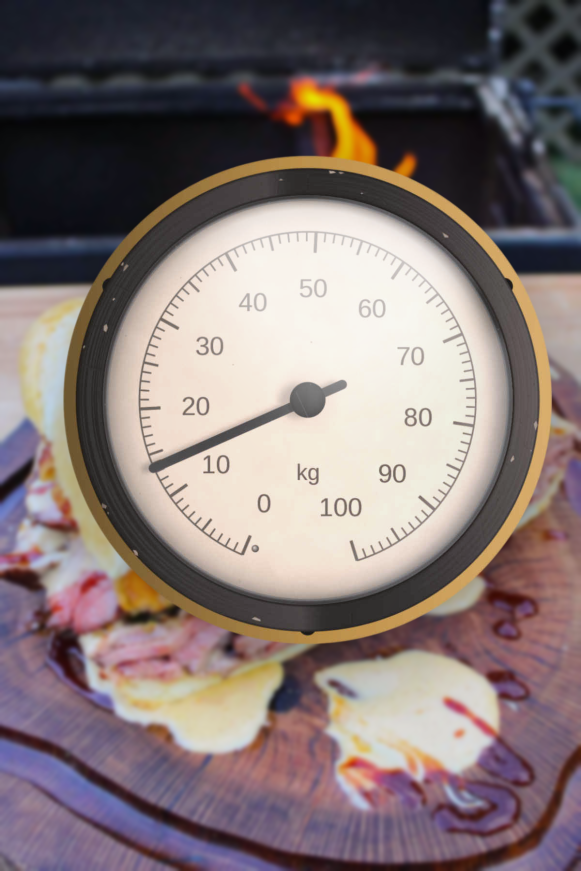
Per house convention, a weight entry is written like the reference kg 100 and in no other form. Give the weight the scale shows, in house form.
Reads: kg 13.5
